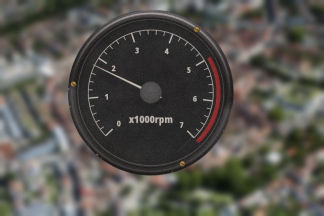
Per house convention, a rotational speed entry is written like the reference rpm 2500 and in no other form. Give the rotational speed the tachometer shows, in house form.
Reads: rpm 1800
